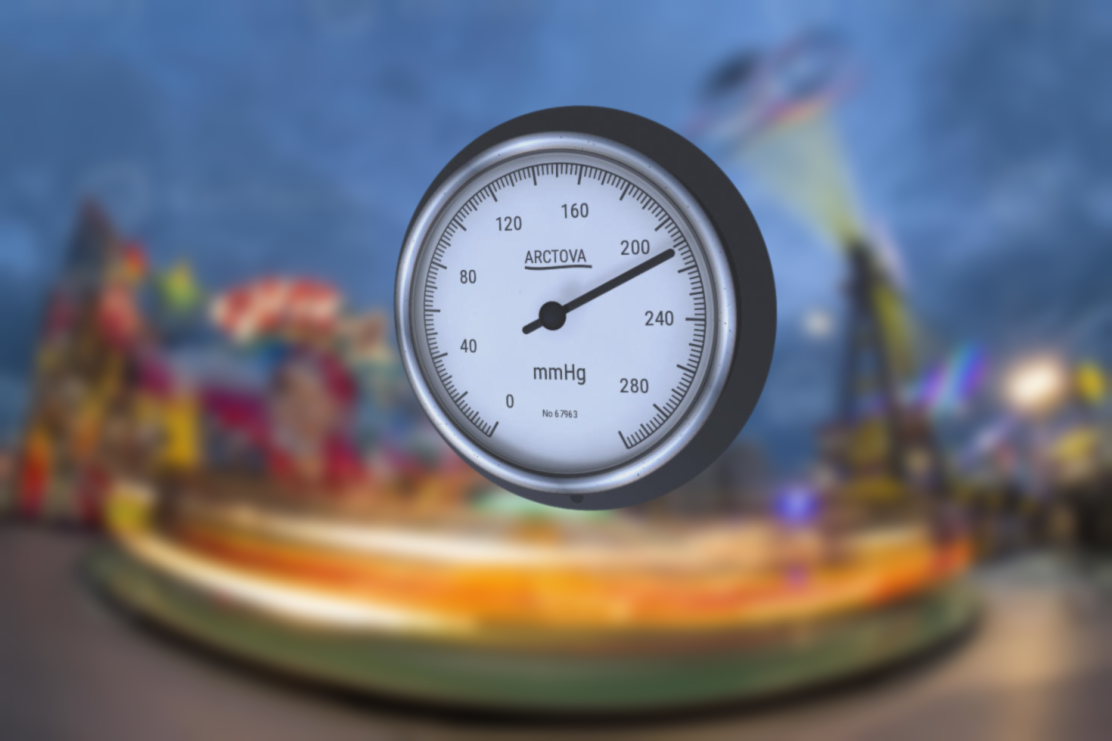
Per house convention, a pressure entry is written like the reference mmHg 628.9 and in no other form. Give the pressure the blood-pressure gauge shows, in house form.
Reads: mmHg 212
